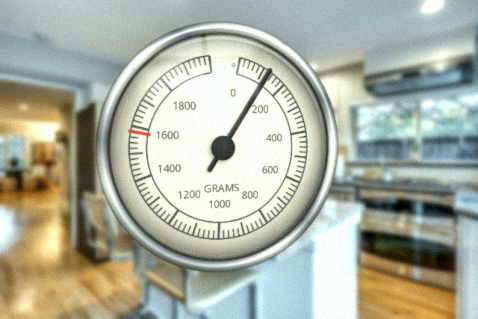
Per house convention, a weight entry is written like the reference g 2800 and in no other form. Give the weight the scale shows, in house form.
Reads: g 120
